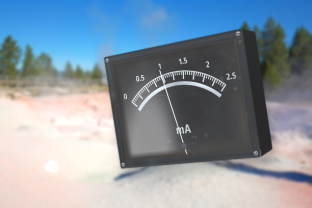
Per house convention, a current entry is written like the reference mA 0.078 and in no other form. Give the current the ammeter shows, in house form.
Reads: mA 1
